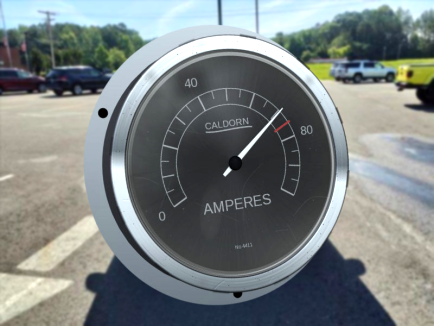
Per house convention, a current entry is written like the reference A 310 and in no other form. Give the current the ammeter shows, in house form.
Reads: A 70
